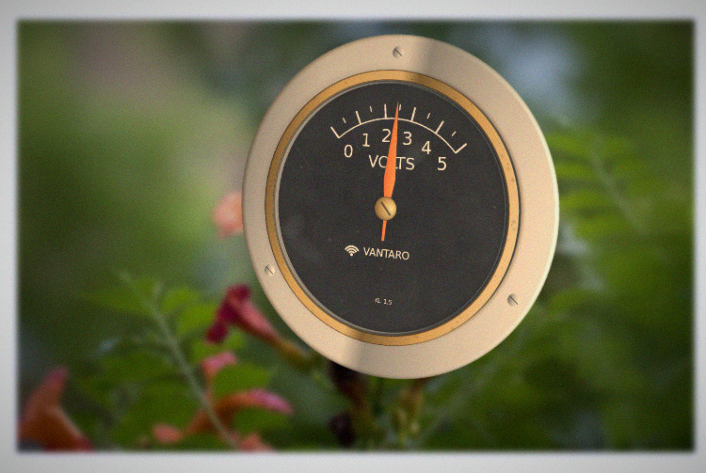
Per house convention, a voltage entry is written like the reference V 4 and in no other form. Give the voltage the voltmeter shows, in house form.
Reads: V 2.5
